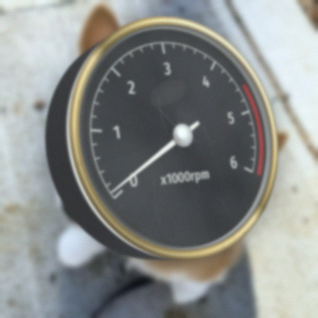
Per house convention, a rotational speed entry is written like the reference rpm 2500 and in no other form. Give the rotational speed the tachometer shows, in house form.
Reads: rpm 100
